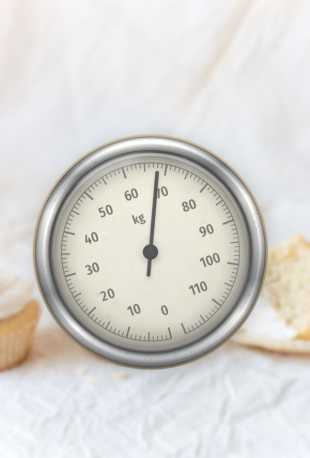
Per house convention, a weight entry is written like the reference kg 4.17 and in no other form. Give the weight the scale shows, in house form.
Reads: kg 68
